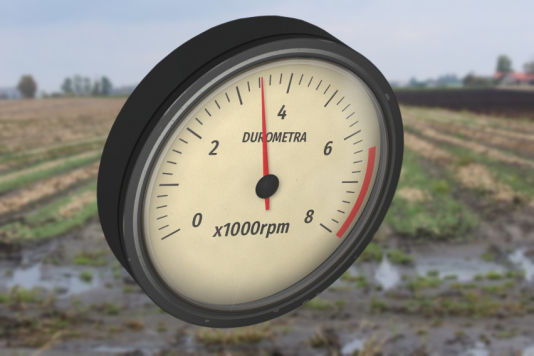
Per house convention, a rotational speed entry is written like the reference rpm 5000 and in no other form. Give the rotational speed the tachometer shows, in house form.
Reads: rpm 3400
